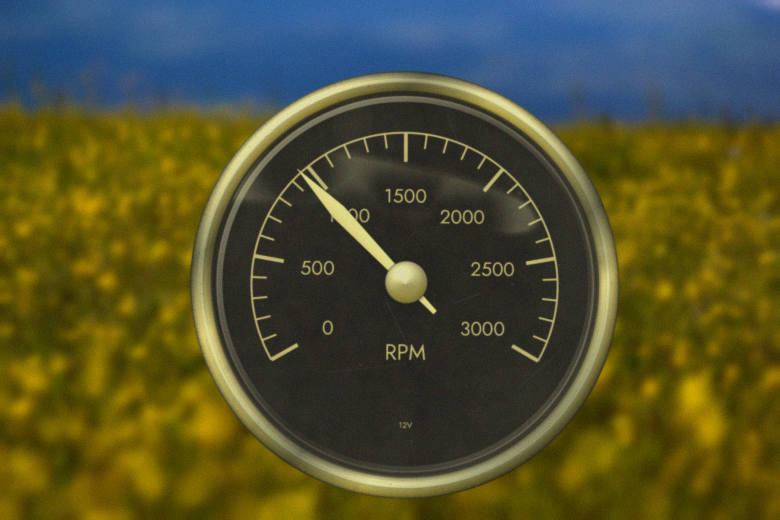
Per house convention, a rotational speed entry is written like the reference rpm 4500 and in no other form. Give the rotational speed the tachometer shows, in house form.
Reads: rpm 950
